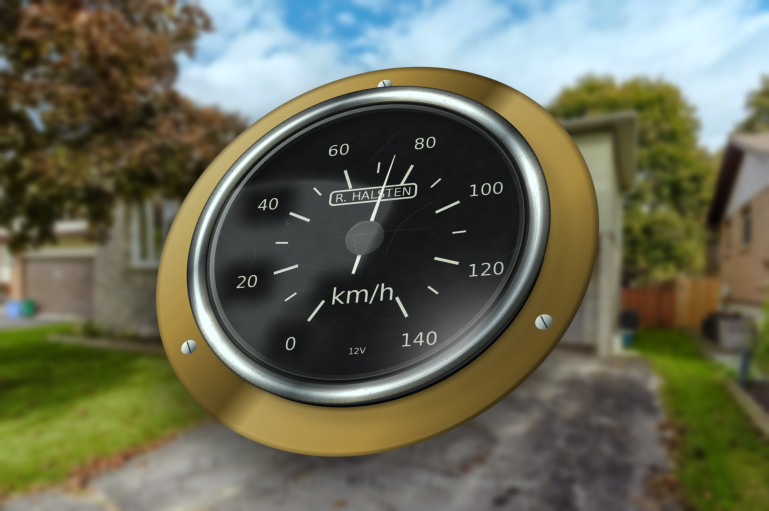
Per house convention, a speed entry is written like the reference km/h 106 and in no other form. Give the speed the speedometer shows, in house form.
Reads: km/h 75
